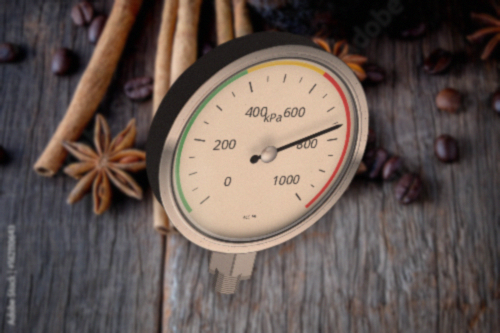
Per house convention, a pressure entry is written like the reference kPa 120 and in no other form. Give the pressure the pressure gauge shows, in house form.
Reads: kPa 750
